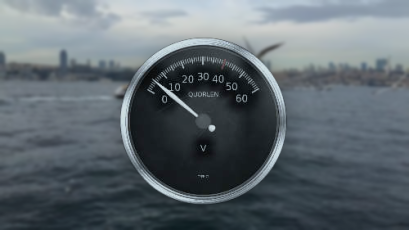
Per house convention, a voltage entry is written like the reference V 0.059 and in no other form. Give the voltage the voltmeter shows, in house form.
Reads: V 5
